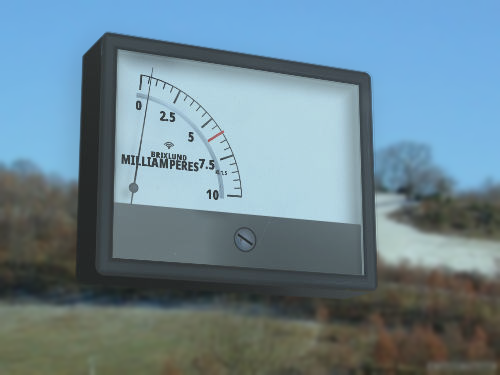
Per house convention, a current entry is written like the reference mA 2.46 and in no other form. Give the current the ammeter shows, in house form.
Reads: mA 0.5
